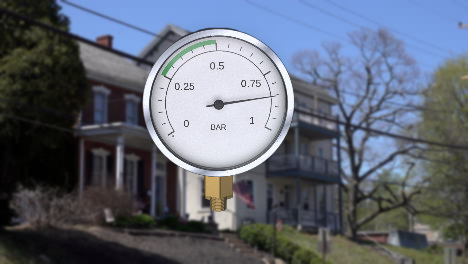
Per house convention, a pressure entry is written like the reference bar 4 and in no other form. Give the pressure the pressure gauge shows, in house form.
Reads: bar 0.85
